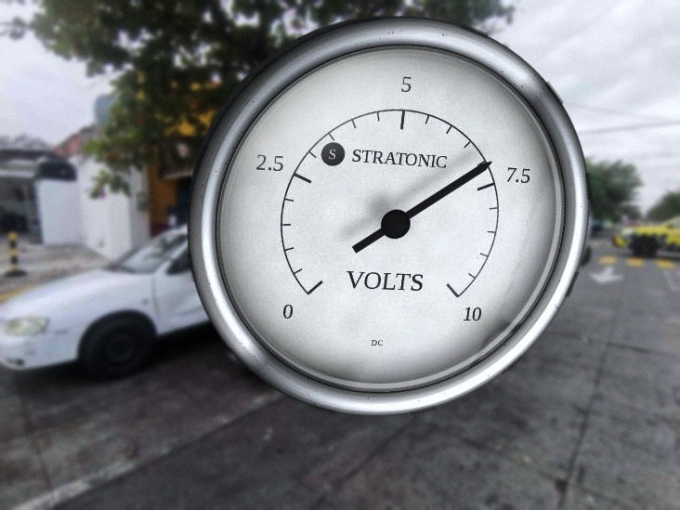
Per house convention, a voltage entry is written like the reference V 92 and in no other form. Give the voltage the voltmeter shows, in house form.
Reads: V 7
